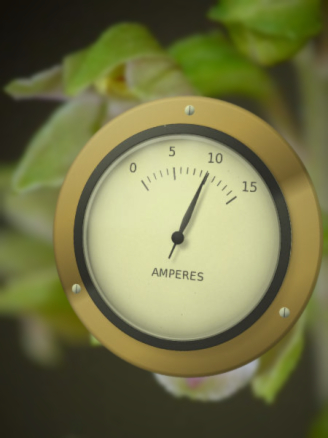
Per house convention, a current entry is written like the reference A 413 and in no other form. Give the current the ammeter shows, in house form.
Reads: A 10
